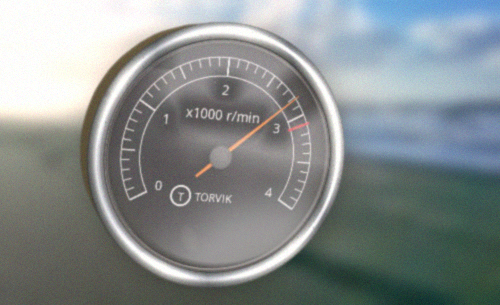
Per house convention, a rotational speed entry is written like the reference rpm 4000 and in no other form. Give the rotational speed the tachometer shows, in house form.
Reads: rpm 2800
